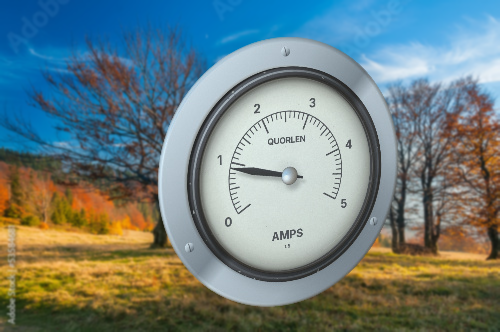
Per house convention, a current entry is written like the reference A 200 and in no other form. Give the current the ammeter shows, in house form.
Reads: A 0.9
